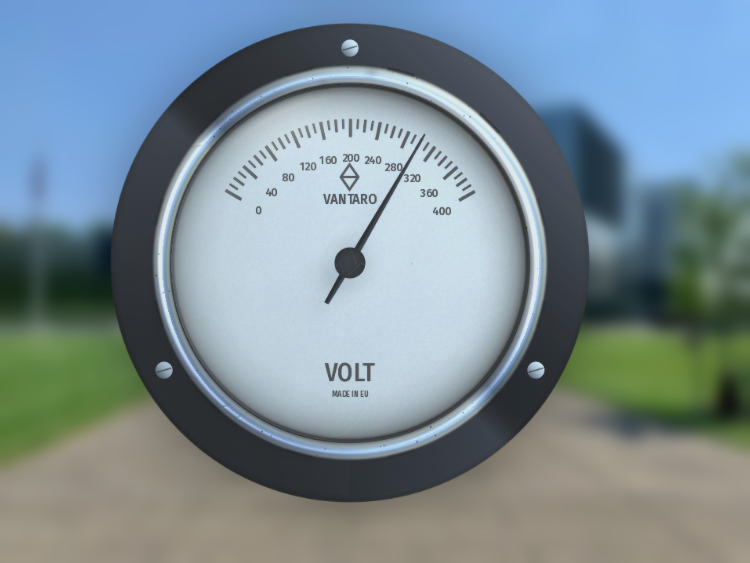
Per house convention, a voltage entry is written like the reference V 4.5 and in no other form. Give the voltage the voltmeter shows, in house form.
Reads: V 300
